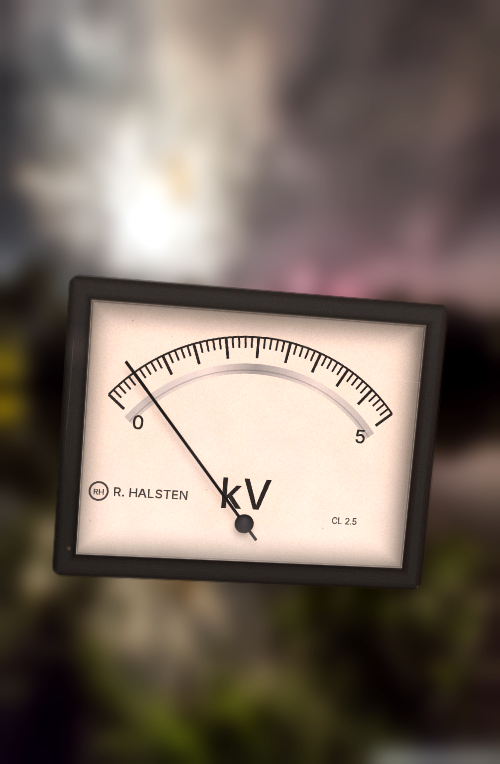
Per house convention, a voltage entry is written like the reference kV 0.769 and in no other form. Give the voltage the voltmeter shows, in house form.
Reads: kV 0.5
